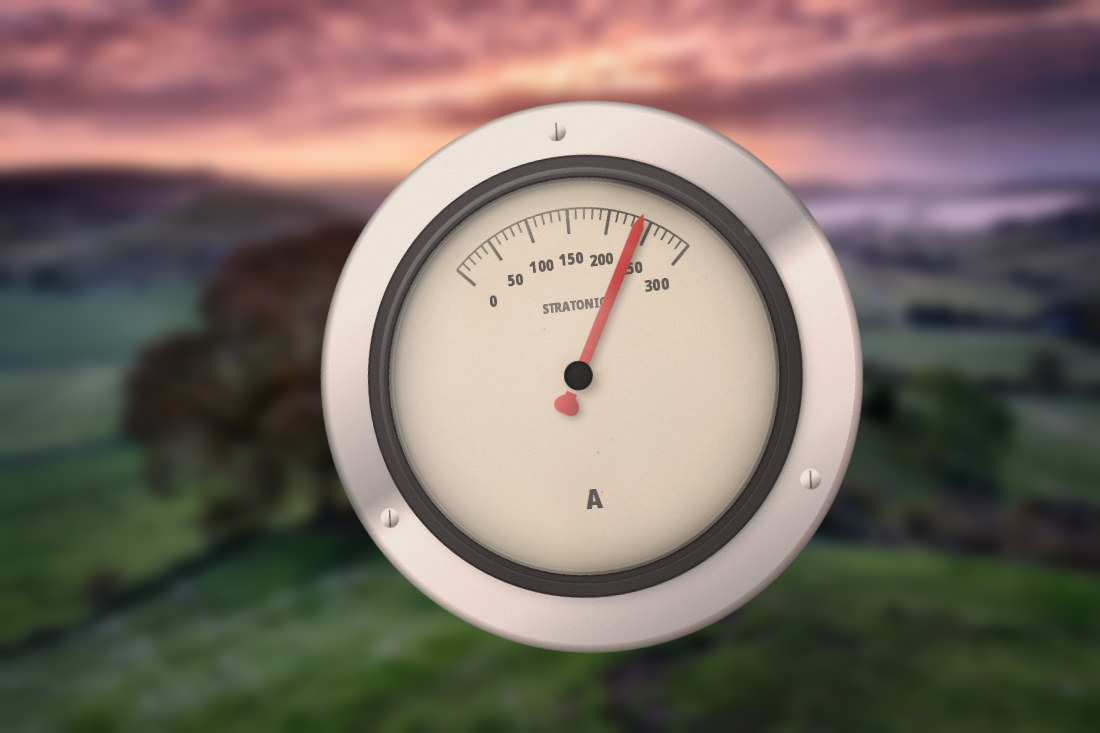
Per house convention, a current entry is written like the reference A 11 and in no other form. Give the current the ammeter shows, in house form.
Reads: A 240
